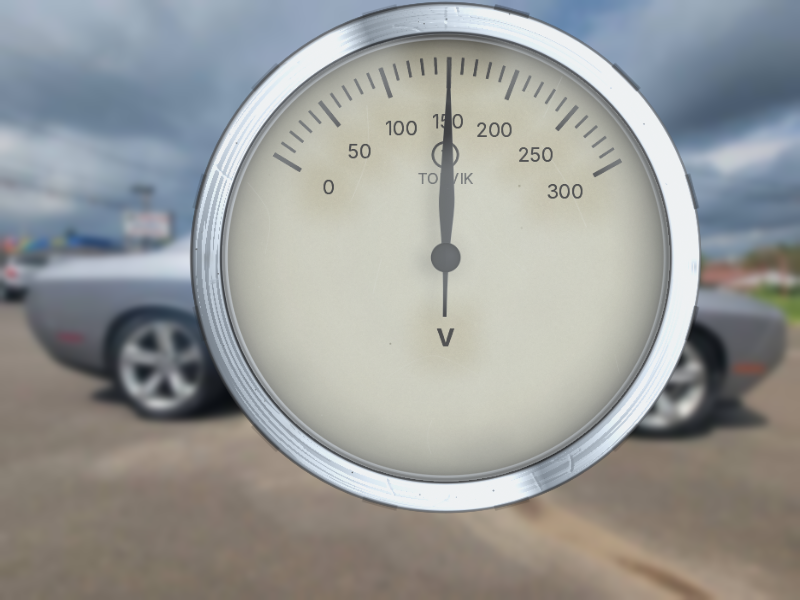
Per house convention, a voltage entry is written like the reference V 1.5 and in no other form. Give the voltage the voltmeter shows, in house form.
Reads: V 150
